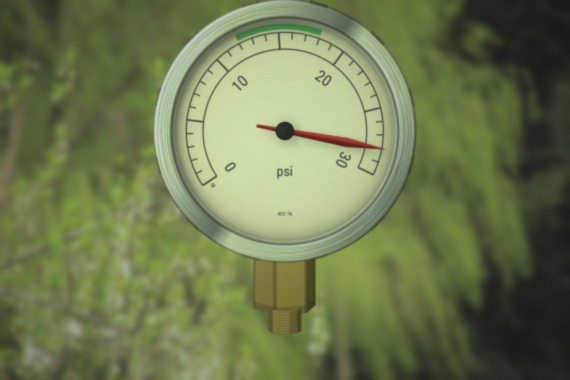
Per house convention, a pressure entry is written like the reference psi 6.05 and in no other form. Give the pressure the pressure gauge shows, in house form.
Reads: psi 28
